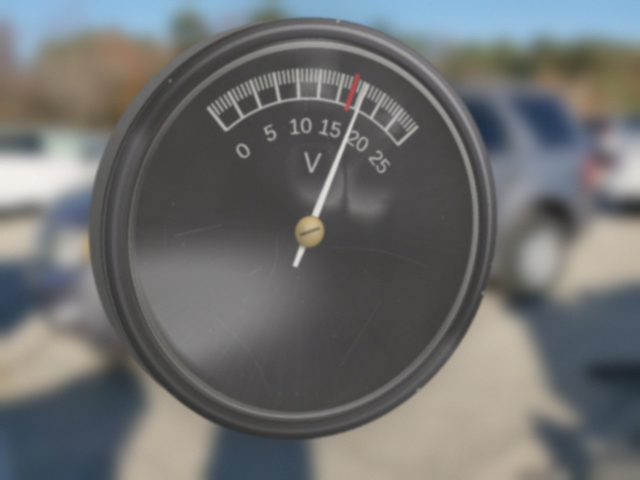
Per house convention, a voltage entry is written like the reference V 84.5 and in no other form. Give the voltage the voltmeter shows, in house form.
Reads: V 17.5
